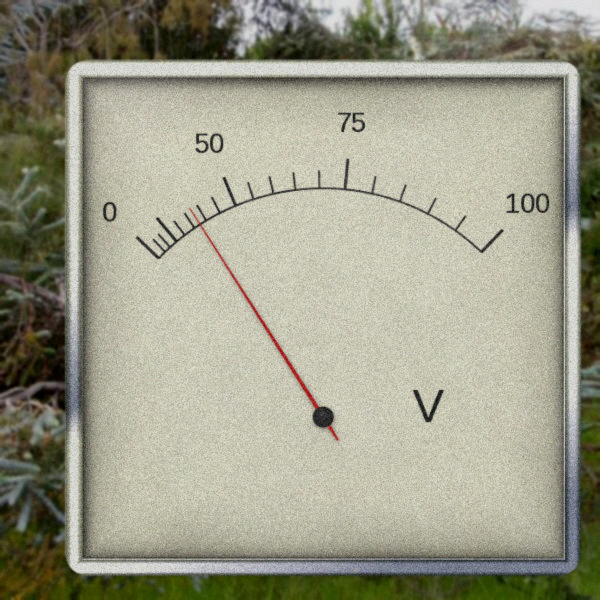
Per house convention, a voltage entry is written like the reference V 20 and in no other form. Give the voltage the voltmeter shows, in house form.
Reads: V 37.5
